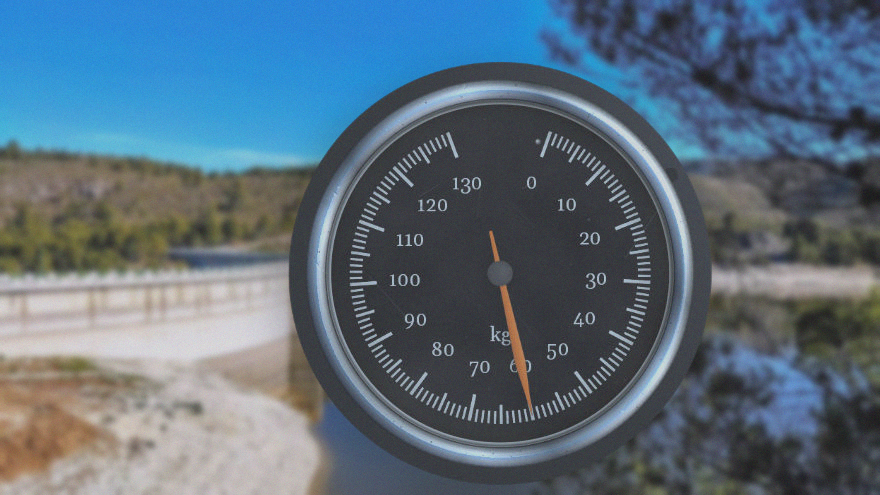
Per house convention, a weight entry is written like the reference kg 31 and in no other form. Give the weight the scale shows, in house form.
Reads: kg 60
